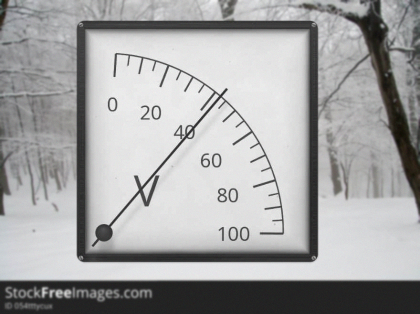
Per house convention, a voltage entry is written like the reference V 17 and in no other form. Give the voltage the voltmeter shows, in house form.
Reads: V 42.5
